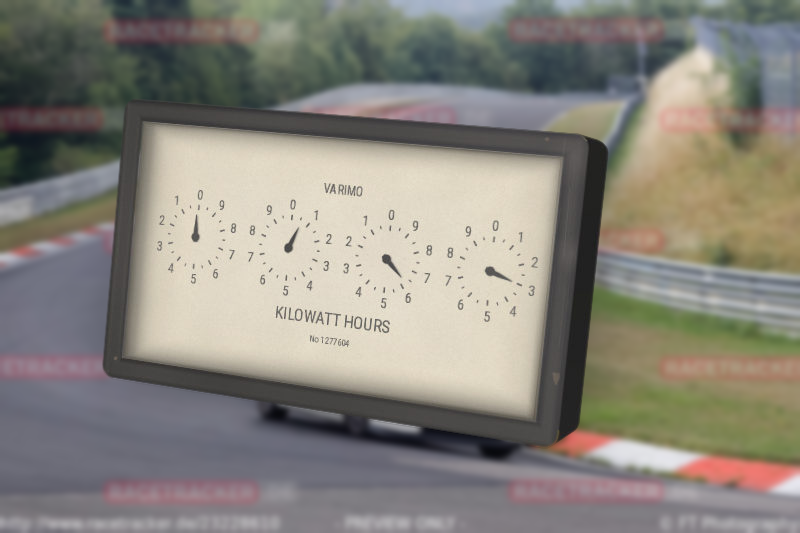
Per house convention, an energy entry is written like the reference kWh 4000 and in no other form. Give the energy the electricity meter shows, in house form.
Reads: kWh 63
